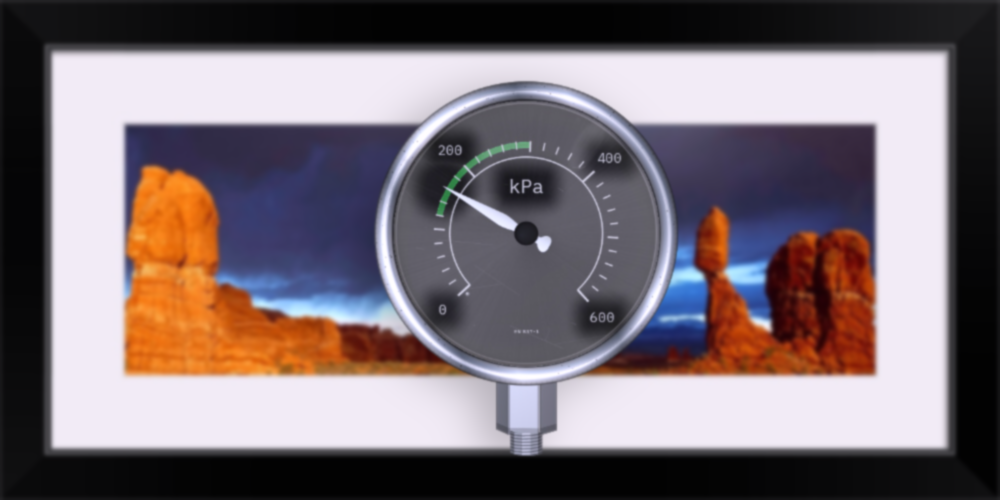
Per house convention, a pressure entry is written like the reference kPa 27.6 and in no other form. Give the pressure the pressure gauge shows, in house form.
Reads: kPa 160
